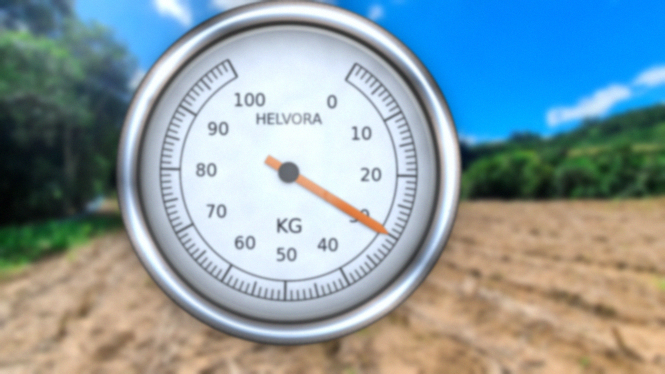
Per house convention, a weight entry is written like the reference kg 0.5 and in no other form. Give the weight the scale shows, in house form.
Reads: kg 30
